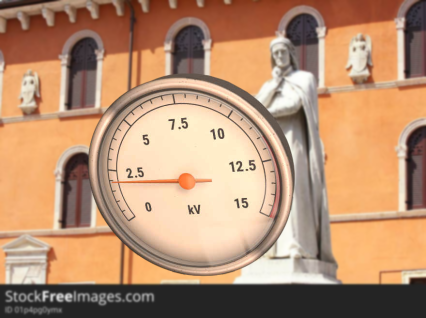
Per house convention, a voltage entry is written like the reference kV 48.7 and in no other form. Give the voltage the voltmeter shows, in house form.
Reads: kV 2
